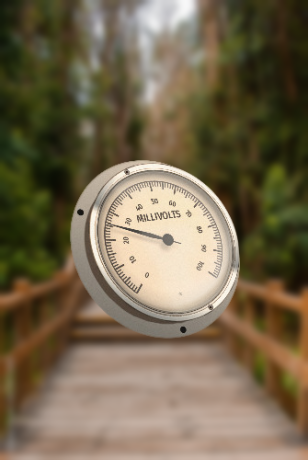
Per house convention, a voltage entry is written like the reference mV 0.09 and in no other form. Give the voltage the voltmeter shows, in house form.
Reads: mV 25
